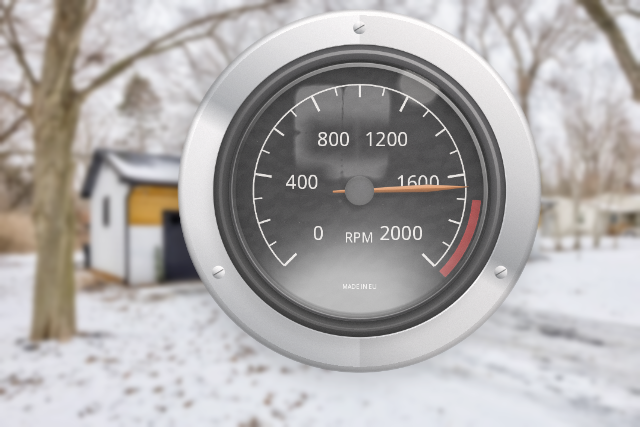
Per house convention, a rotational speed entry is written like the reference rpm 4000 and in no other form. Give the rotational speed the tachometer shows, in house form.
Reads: rpm 1650
